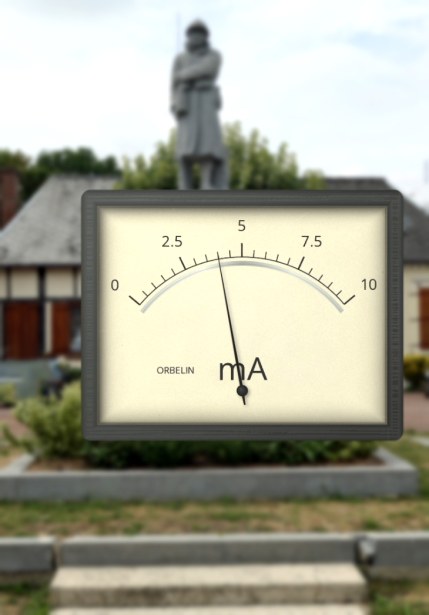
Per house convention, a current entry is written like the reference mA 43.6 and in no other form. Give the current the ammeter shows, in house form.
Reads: mA 4
